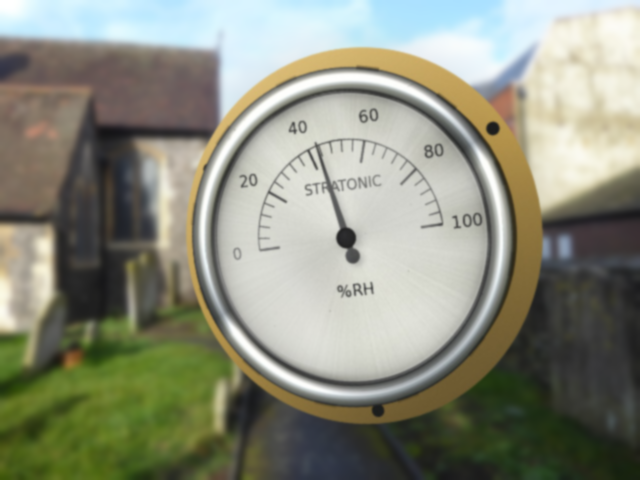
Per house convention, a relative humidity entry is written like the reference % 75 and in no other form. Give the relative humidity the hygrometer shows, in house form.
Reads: % 44
